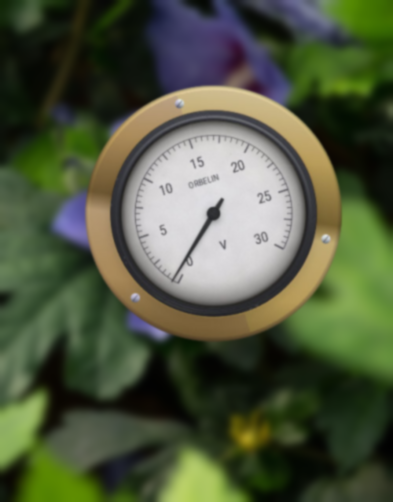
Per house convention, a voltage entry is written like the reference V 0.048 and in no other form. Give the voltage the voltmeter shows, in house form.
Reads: V 0.5
